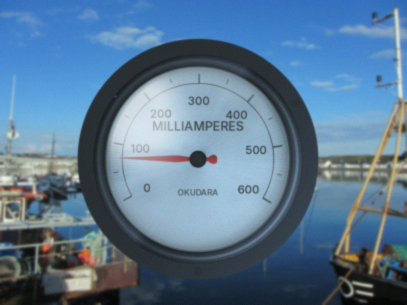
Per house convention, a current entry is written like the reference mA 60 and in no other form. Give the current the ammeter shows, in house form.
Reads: mA 75
